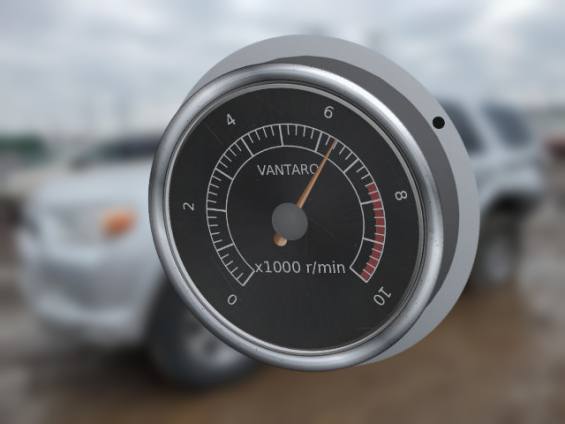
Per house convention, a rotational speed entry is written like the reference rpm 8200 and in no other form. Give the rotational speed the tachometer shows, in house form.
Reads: rpm 6400
